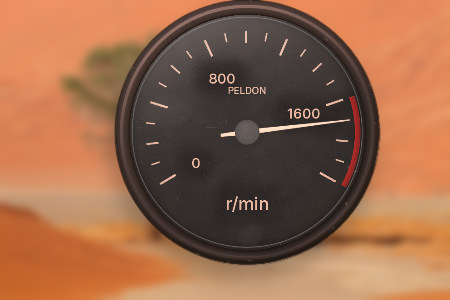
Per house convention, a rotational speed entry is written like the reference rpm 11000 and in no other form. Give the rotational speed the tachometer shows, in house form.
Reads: rpm 1700
